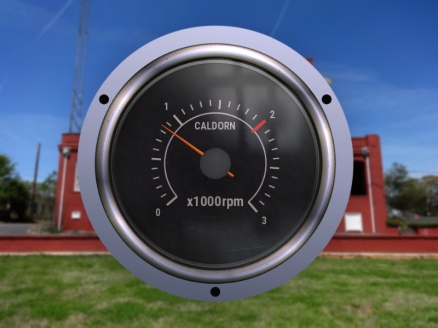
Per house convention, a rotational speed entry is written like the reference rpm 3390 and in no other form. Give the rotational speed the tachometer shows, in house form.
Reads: rpm 850
